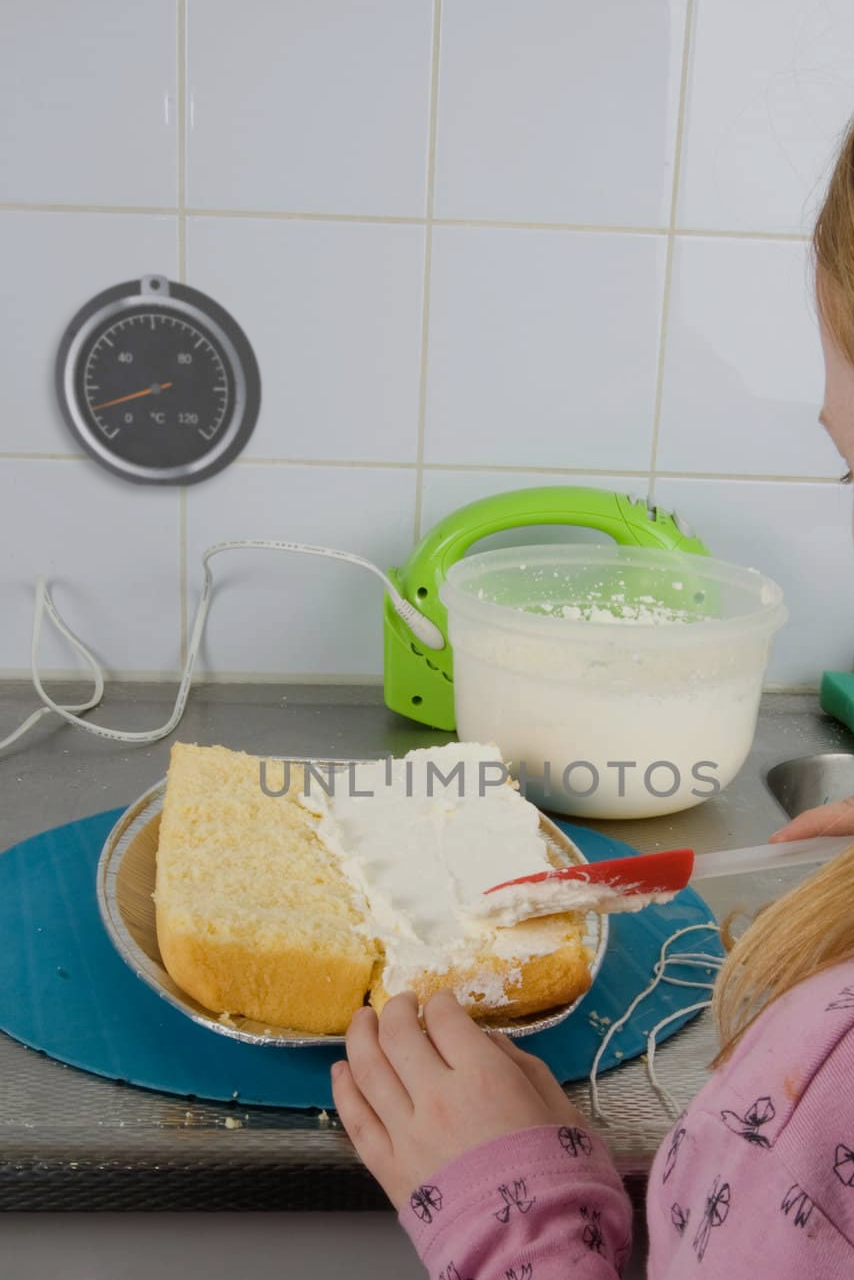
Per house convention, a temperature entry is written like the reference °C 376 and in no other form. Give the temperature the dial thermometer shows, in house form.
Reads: °C 12
